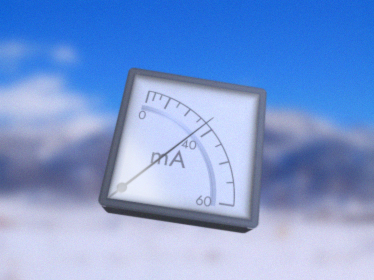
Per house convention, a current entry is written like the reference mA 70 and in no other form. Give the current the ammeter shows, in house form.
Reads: mA 37.5
